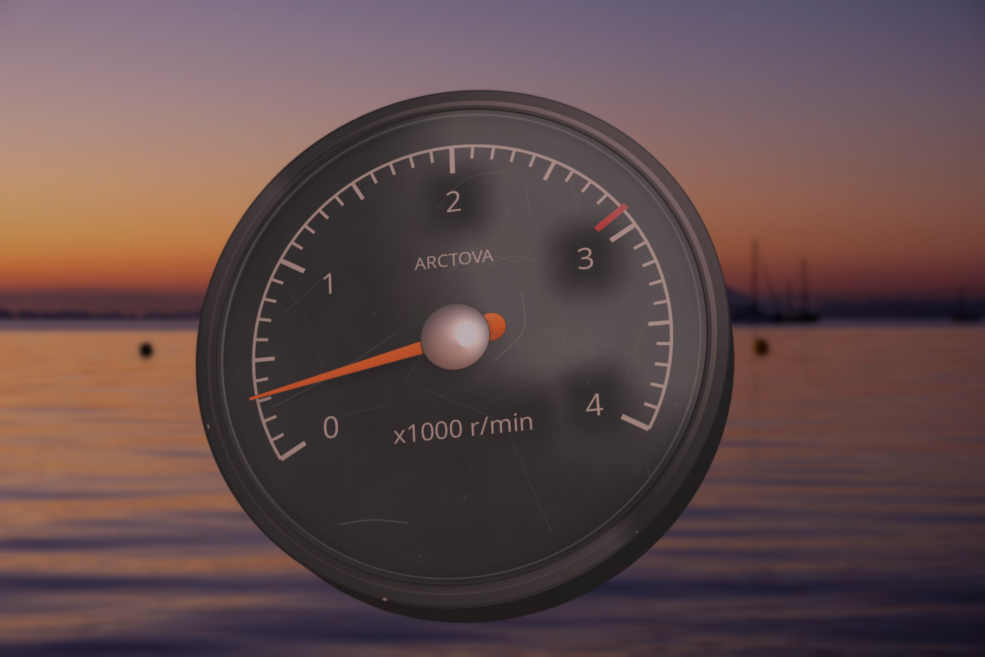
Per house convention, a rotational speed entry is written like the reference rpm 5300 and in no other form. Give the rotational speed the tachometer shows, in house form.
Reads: rpm 300
